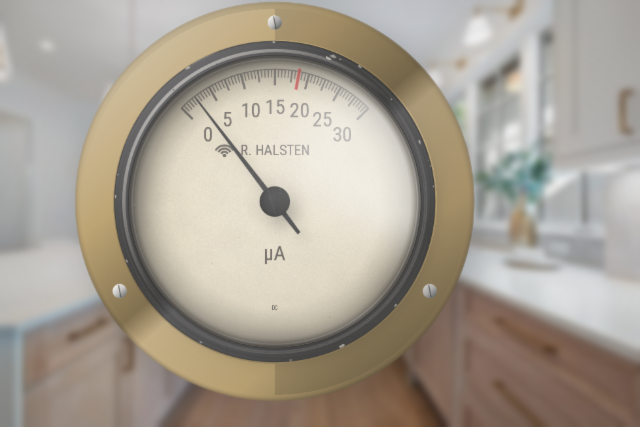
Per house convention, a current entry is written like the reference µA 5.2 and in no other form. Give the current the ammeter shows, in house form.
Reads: µA 2.5
